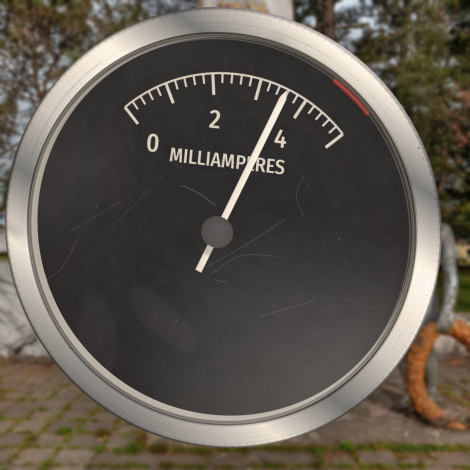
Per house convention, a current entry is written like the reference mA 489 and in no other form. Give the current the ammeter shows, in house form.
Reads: mA 3.6
